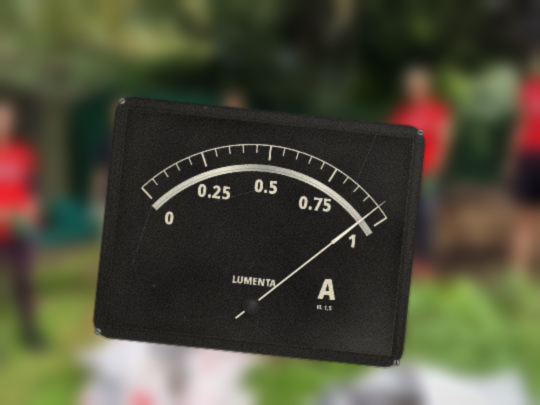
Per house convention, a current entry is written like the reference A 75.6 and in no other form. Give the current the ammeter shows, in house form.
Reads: A 0.95
